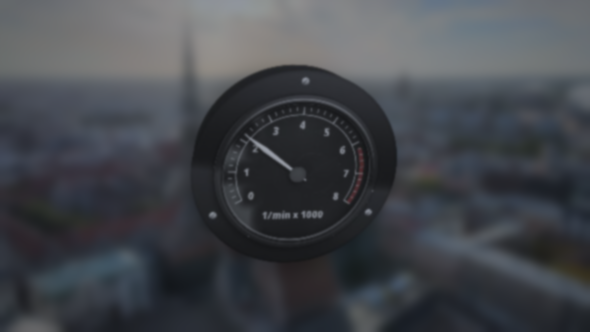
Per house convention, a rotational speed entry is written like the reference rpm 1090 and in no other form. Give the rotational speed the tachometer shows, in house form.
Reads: rpm 2200
